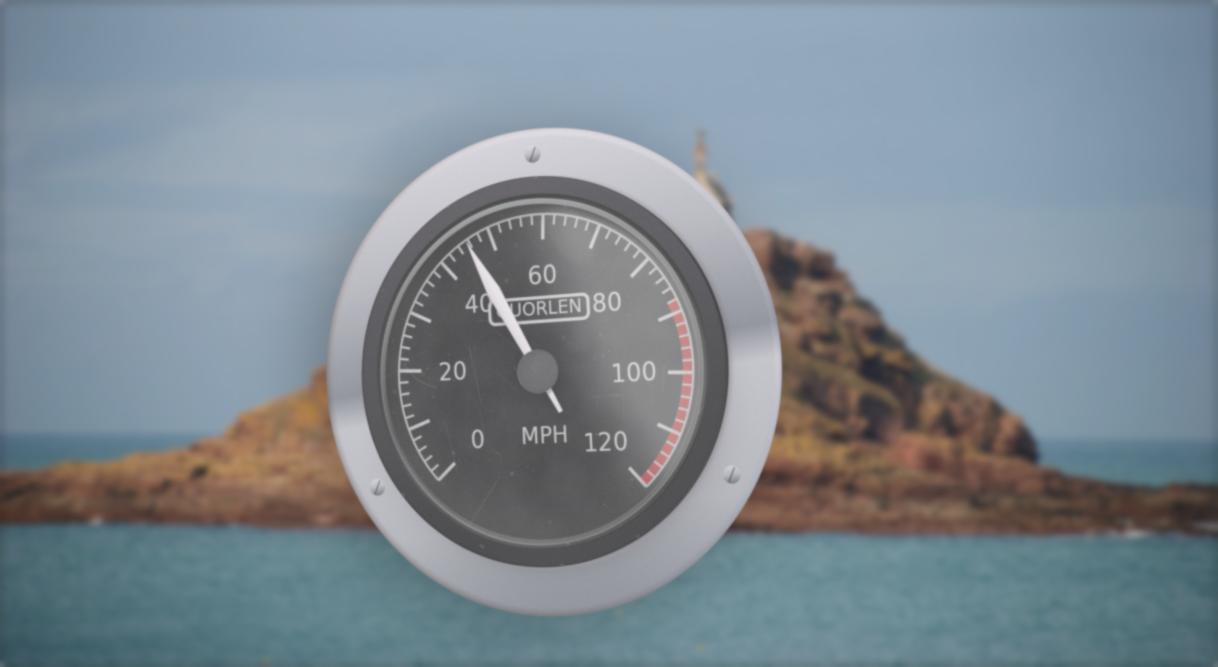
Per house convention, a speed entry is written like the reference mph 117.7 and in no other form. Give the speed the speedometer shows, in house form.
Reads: mph 46
